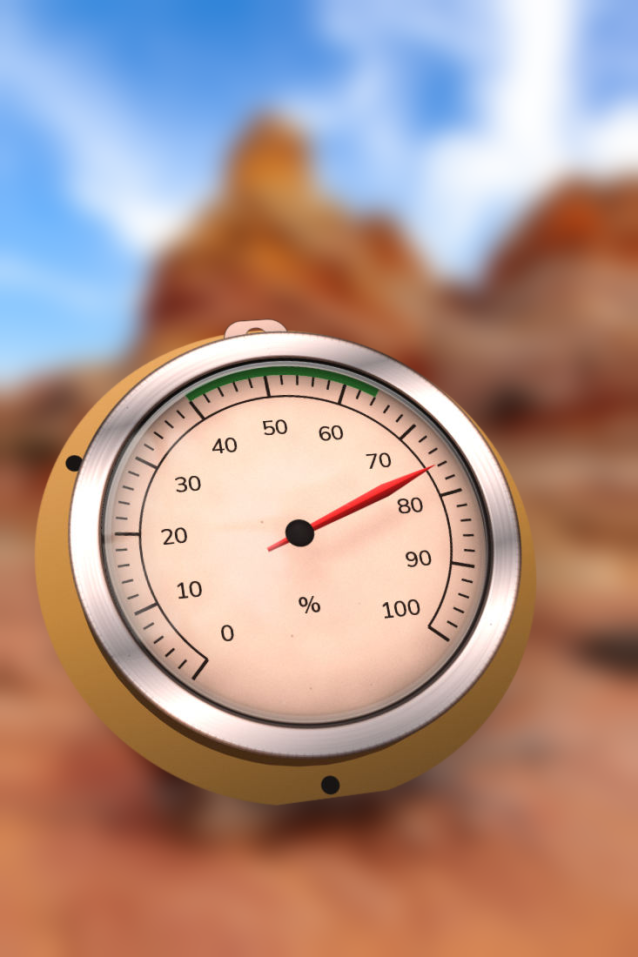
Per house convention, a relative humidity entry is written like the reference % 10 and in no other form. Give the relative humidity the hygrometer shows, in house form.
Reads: % 76
